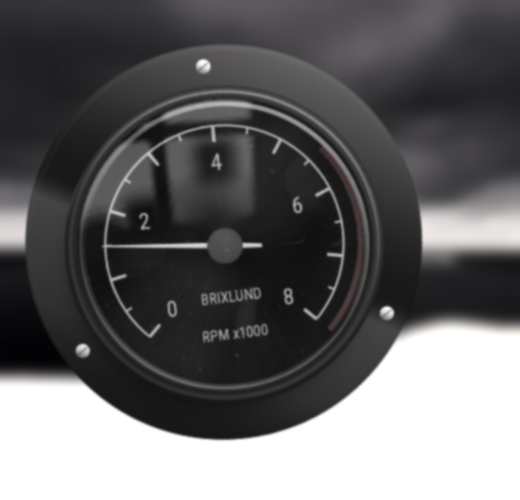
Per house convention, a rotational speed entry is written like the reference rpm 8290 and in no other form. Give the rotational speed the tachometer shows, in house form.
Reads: rpm 1500
